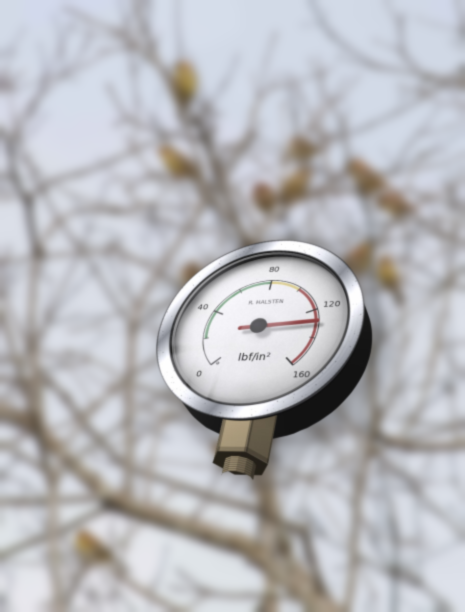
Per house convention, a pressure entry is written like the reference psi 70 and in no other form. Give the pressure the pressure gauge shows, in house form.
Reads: psi 130
